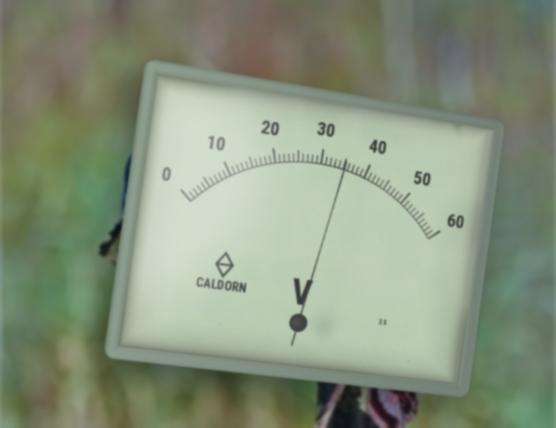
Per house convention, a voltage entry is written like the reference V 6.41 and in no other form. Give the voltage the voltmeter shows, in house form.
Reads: V 35
